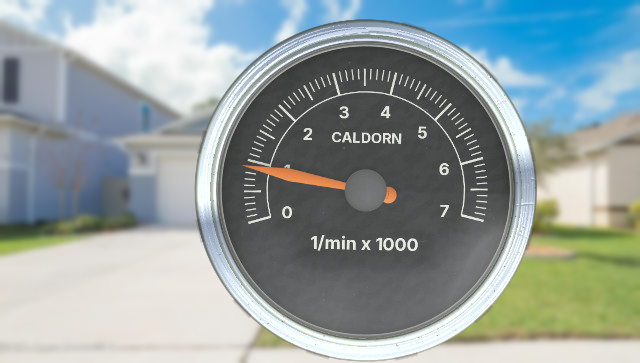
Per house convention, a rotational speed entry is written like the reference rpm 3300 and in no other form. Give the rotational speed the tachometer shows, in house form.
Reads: rpm 900
